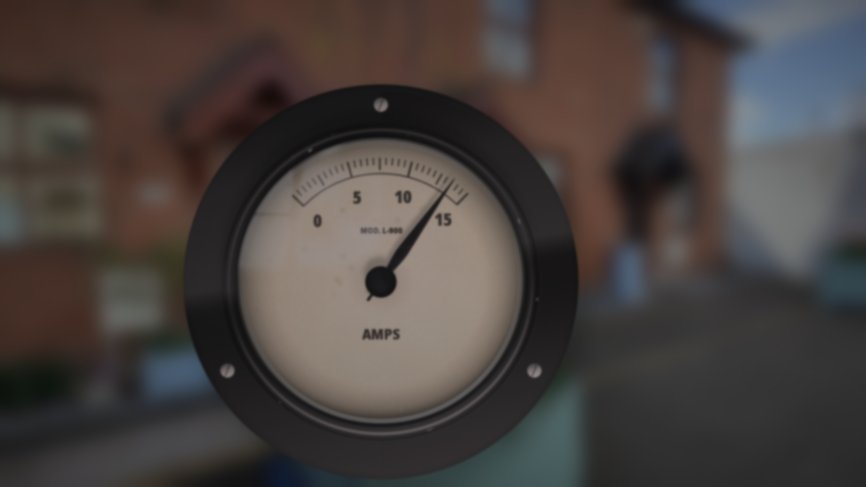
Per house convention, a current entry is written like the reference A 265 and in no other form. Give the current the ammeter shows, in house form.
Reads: A 13.5
